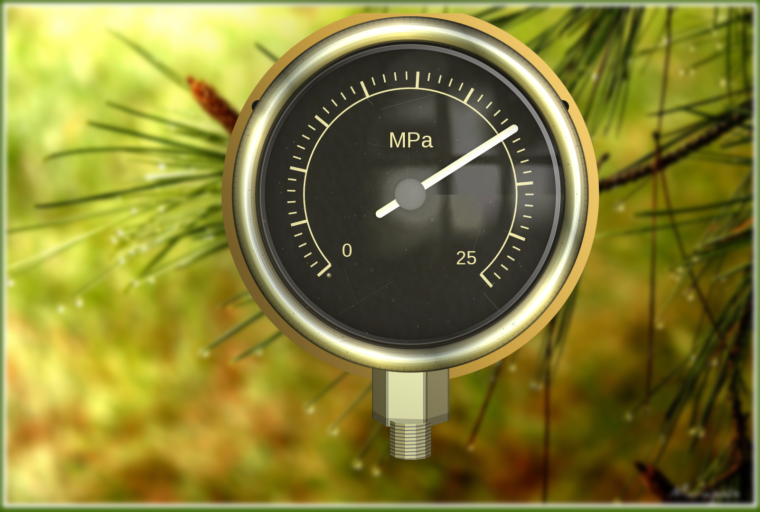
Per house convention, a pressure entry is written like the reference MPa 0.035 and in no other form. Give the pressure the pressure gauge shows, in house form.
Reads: MPa 17.5
